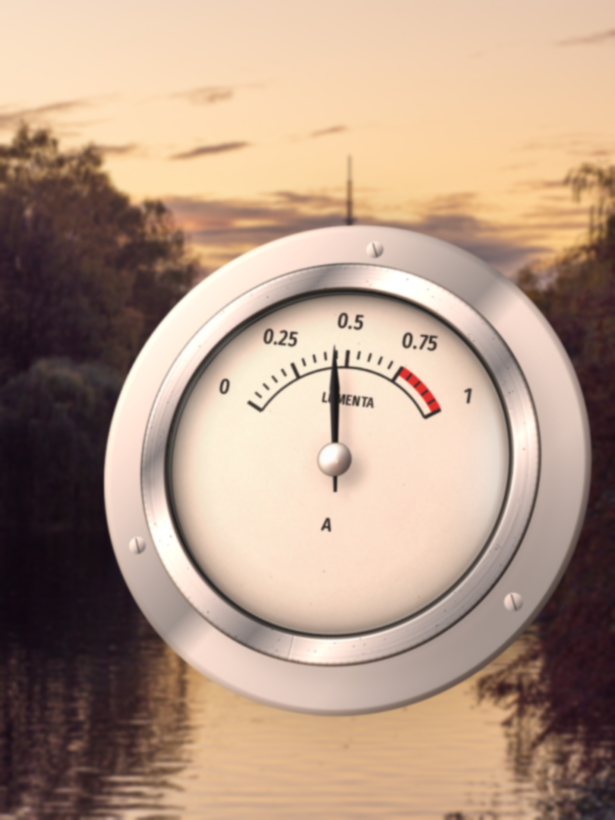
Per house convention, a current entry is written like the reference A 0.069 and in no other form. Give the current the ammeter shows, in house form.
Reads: A 0.45
